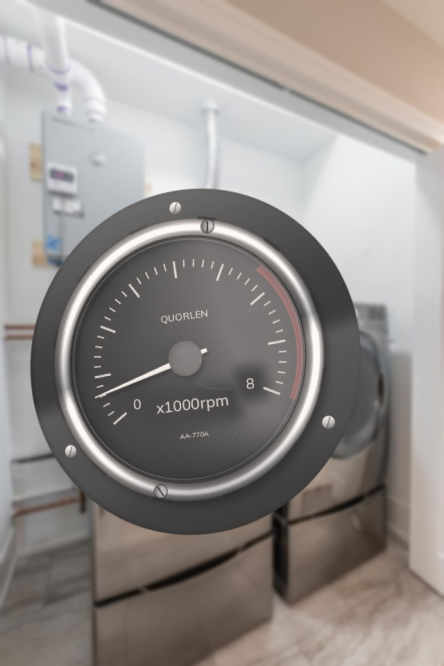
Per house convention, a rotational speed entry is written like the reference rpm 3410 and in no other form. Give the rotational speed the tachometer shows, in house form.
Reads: rpm 600
